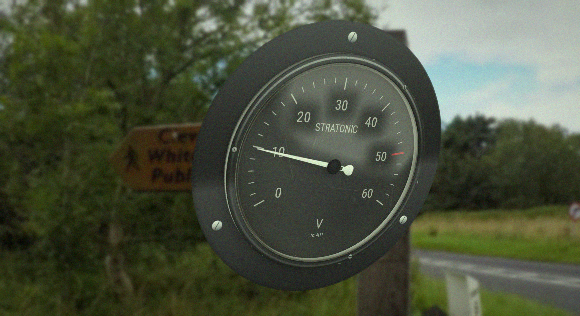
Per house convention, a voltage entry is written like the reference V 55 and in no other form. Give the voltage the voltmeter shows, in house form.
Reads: V 10
